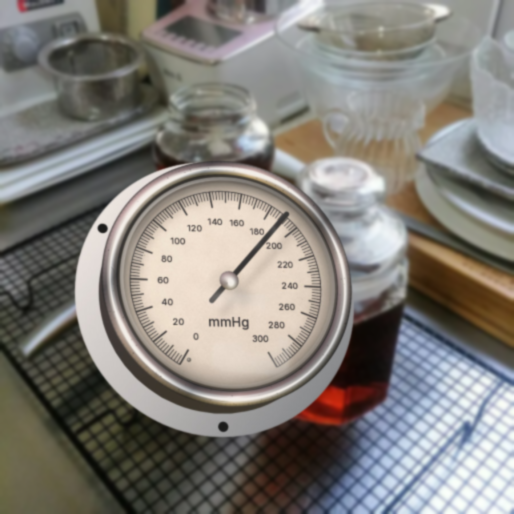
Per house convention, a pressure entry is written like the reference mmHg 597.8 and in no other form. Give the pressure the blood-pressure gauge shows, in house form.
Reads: mmHg 190
